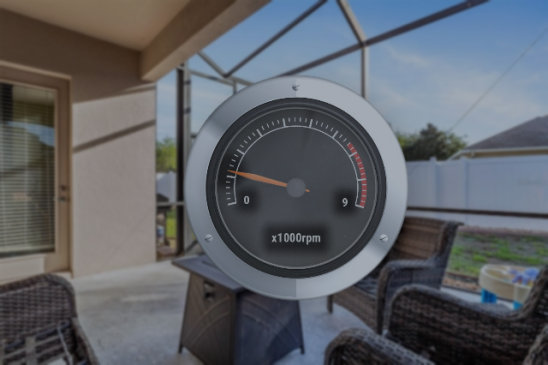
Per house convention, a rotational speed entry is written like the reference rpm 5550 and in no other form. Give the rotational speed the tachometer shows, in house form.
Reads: rpm 1200
